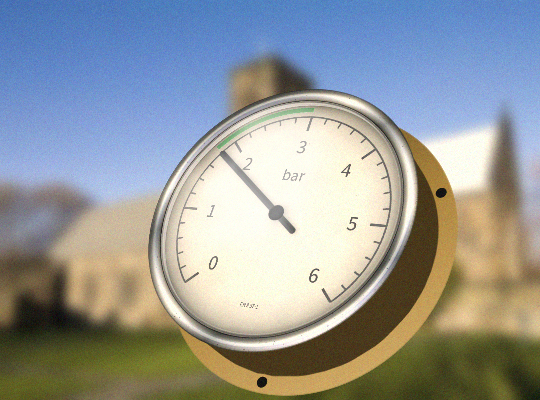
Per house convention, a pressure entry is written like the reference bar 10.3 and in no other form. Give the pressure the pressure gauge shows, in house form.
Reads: bar 1.8
